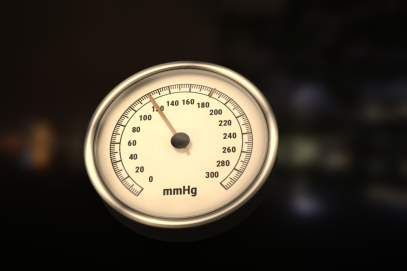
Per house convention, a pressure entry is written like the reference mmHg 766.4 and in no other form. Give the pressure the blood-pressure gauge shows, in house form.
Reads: mmHg 120
